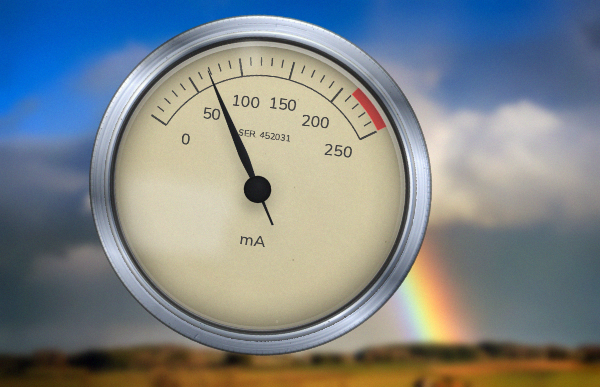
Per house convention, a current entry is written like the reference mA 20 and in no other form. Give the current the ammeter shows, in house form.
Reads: mA 70
